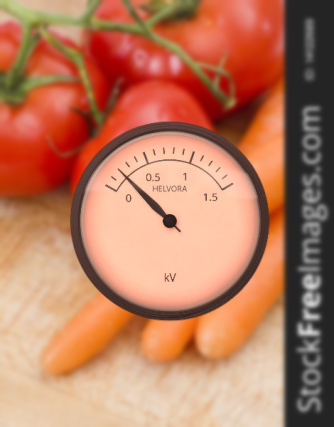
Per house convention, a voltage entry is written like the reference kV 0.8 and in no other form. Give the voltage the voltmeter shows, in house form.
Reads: kV 0.2
